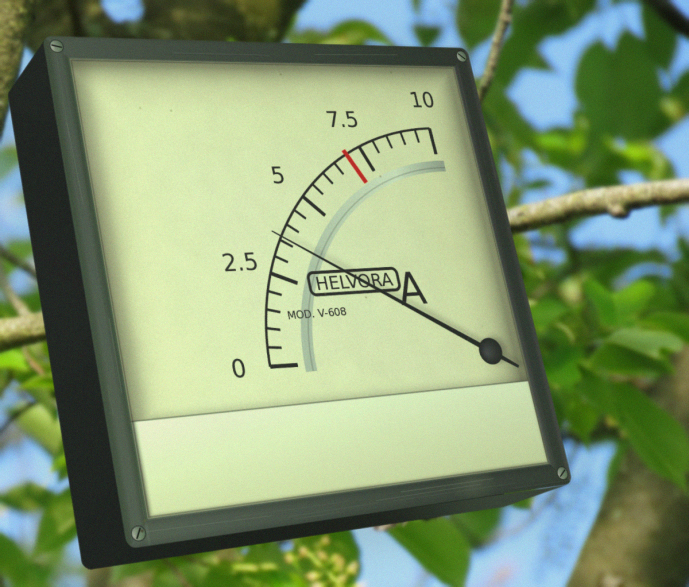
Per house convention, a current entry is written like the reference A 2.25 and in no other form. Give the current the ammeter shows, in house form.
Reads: A 3.5
